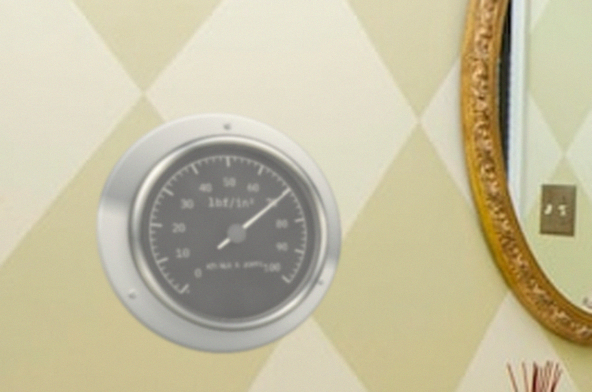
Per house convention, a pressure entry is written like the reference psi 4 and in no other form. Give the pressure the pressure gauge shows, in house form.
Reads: psi 70
